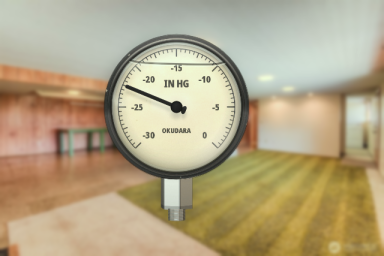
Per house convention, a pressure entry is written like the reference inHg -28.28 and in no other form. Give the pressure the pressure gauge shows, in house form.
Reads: inHg -22.5
